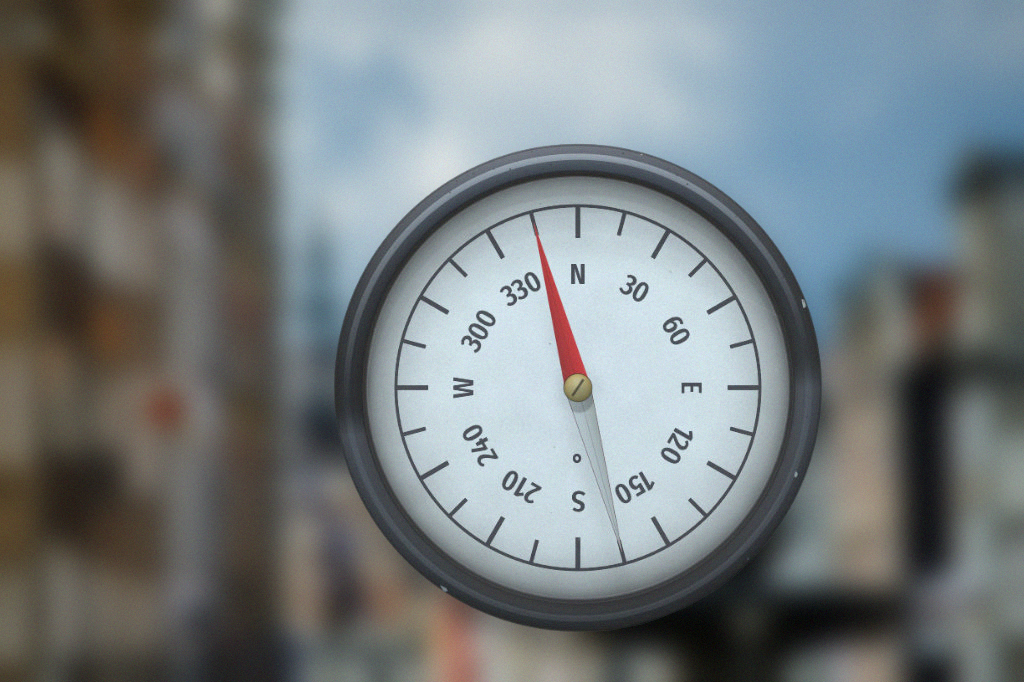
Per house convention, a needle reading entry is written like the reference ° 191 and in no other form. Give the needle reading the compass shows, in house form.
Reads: ° 345
